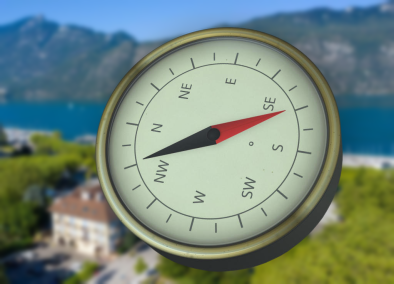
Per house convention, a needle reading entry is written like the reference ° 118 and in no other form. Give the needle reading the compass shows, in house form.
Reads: ° 150
